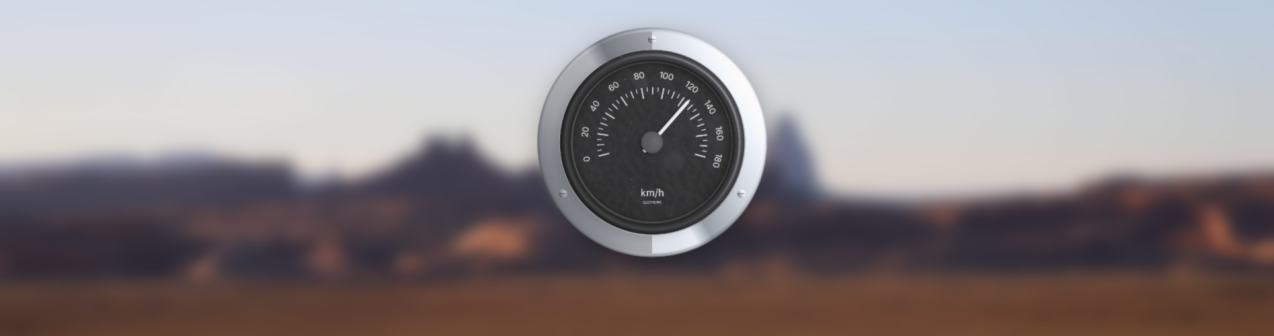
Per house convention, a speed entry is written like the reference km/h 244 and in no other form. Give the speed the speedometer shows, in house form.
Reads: km/h 125
